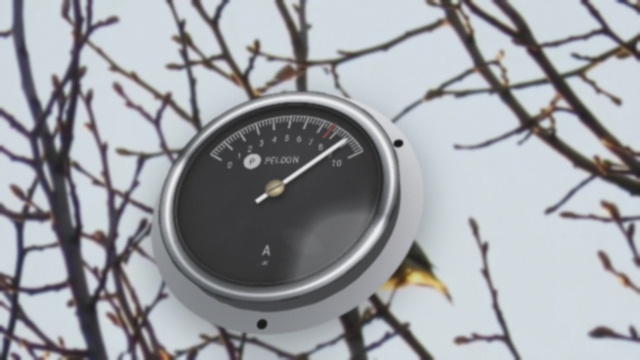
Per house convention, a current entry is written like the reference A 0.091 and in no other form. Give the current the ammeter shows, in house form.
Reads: A 9
